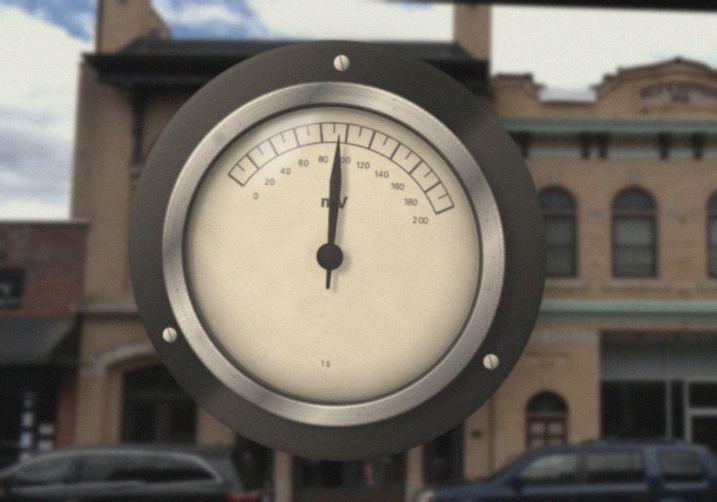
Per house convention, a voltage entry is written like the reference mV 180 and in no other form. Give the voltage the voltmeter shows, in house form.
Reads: mV 95
